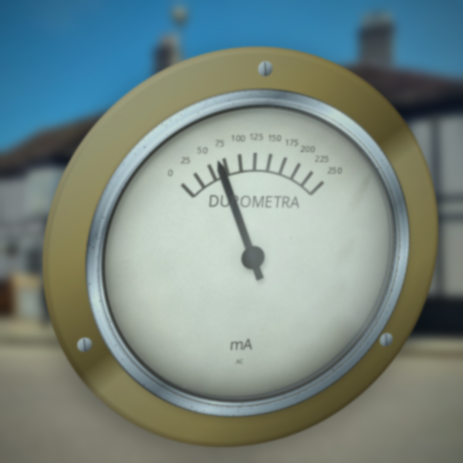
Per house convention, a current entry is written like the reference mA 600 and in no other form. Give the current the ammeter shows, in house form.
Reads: mA 62.5
